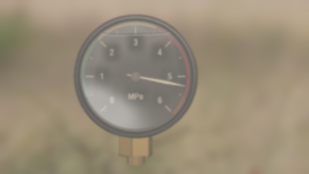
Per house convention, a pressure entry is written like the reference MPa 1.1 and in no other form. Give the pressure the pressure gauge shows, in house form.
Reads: MPa 5.25
